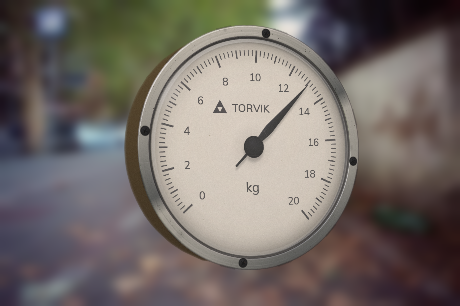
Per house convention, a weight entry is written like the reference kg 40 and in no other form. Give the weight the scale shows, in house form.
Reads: kg 13
